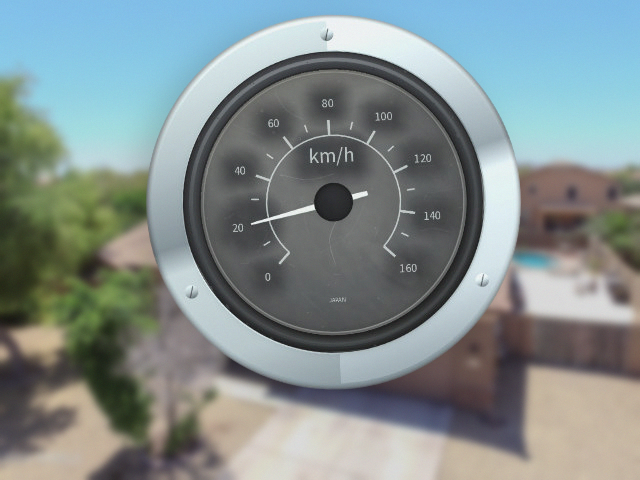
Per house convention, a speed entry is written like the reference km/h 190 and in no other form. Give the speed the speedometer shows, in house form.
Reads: km/h 20
